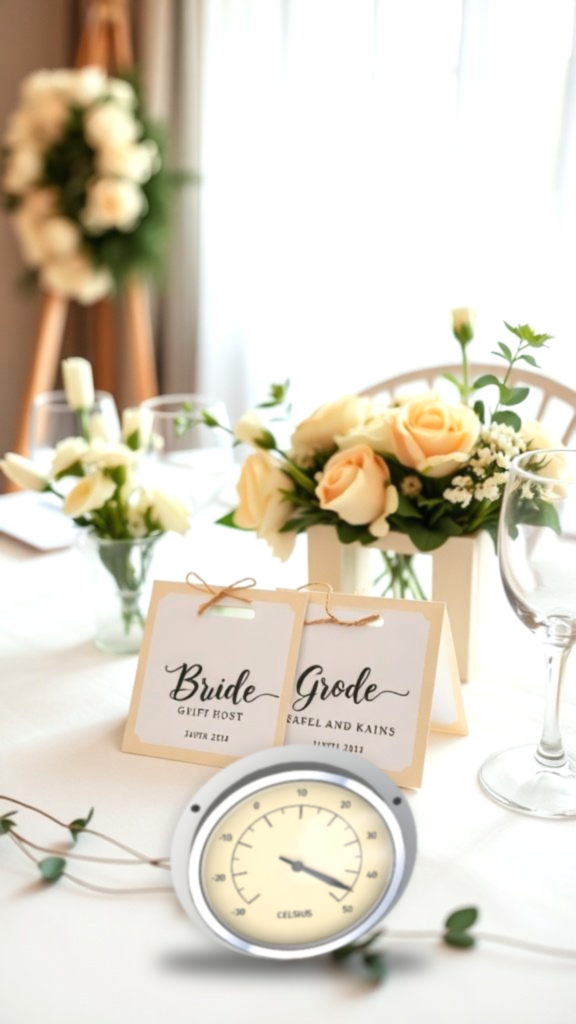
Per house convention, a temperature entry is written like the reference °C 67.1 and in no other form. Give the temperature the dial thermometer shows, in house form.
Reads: °C 45
